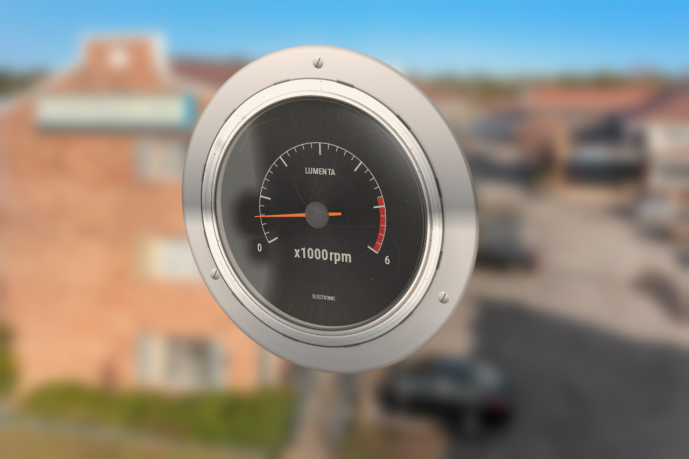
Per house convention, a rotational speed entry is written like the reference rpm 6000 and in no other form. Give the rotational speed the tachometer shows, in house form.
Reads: rpm 600
